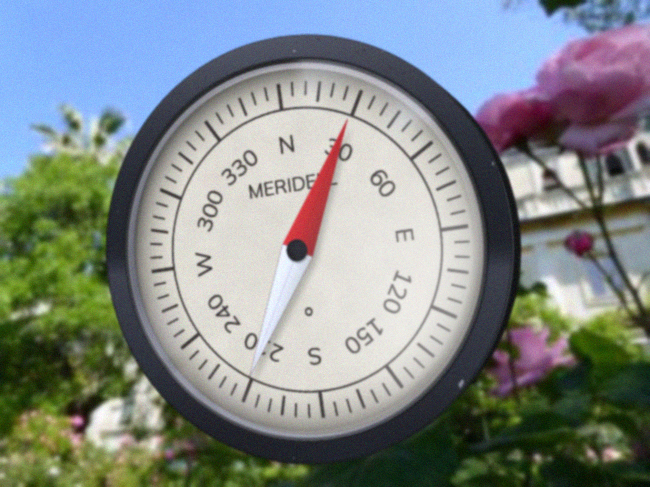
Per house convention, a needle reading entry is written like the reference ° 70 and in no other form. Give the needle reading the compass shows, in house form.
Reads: ° 30
